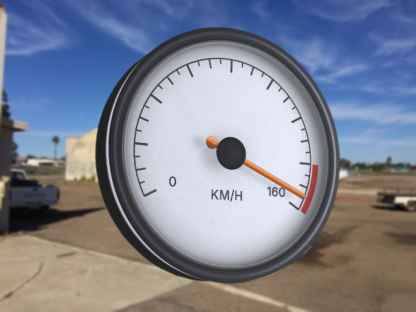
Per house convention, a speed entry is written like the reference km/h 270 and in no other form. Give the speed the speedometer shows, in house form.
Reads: km/h 155
